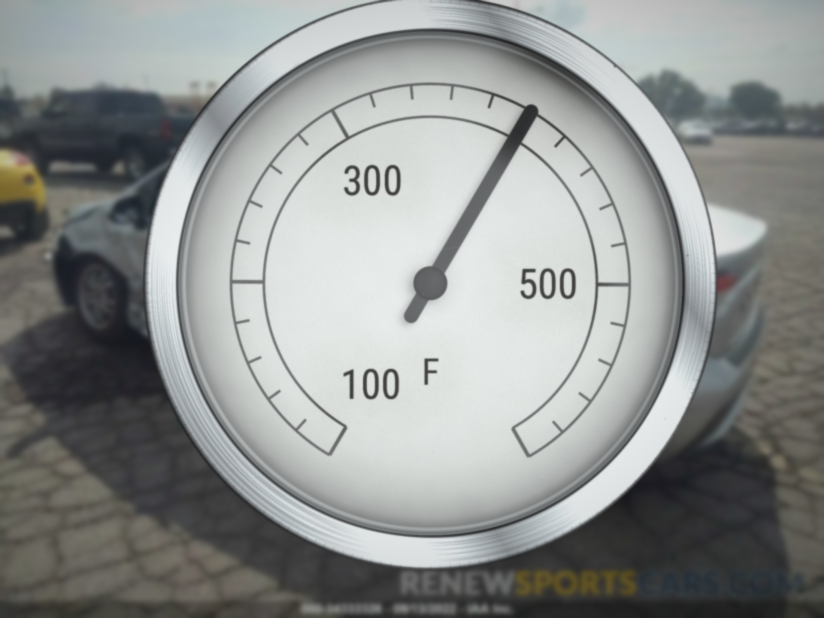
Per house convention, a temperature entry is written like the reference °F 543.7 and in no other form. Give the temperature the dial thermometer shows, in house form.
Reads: °F 400
